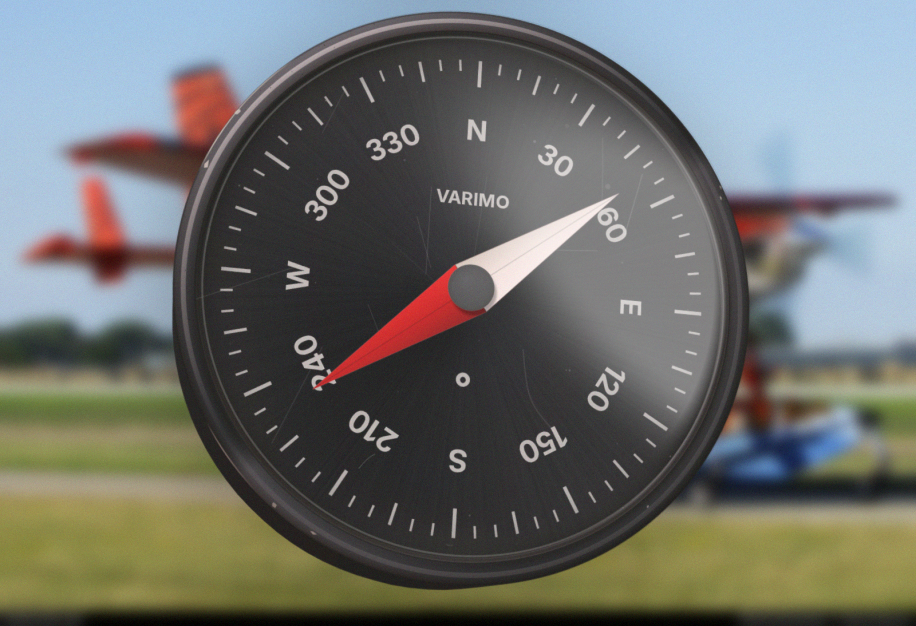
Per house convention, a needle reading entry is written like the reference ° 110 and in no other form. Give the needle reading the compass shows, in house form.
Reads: ° 232.5
